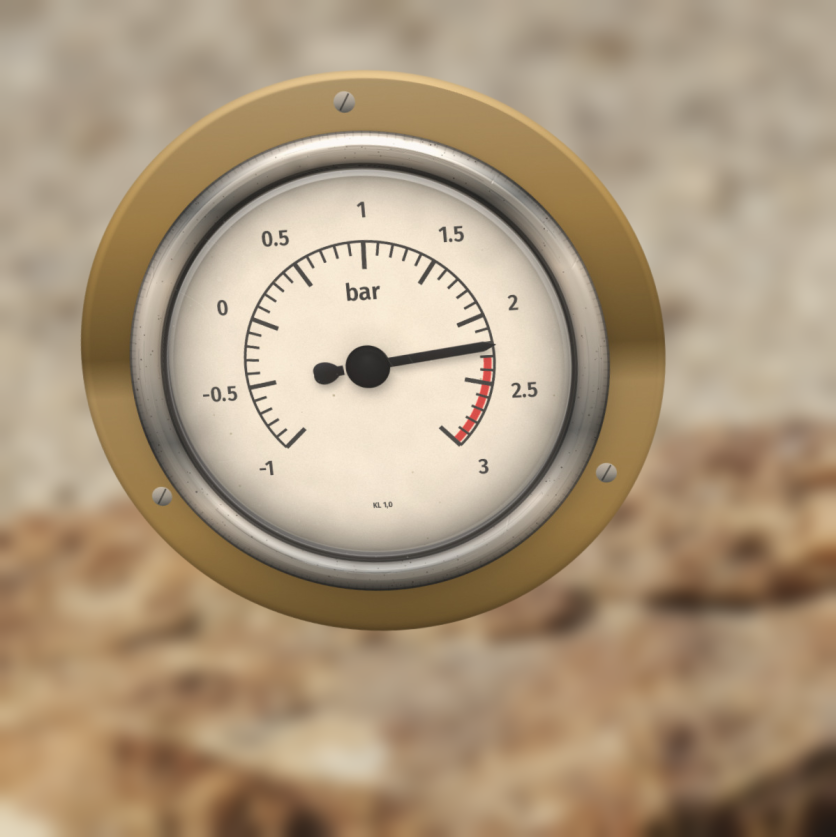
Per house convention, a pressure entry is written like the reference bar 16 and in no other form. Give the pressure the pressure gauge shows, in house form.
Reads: bar 2.2
